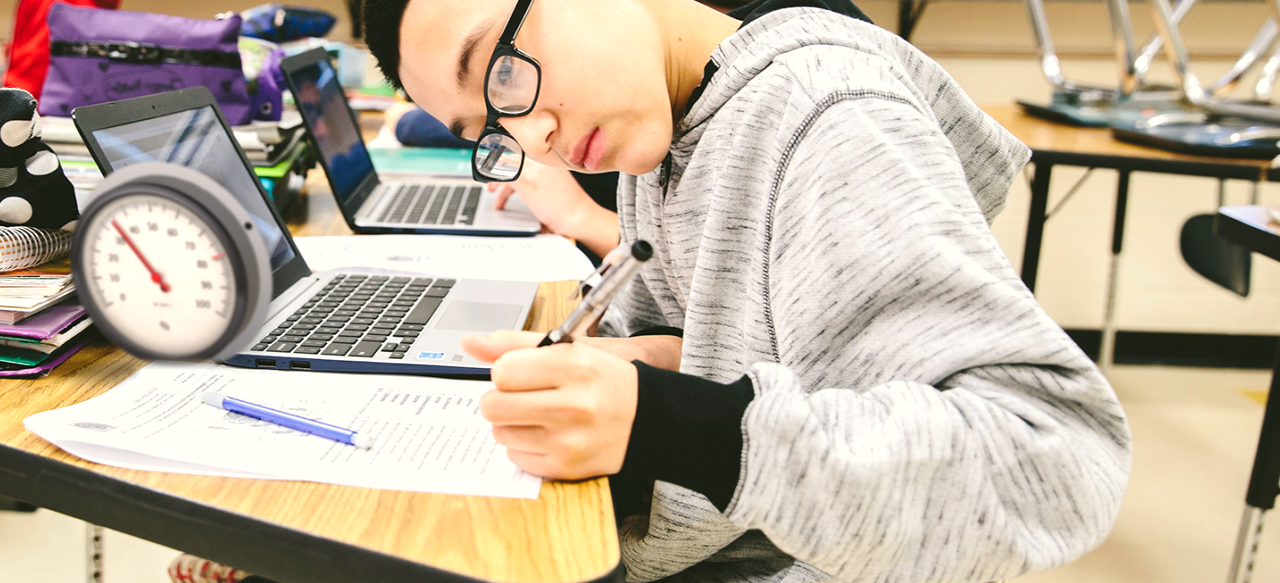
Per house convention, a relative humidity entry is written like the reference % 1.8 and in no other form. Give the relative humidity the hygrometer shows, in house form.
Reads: % 35
